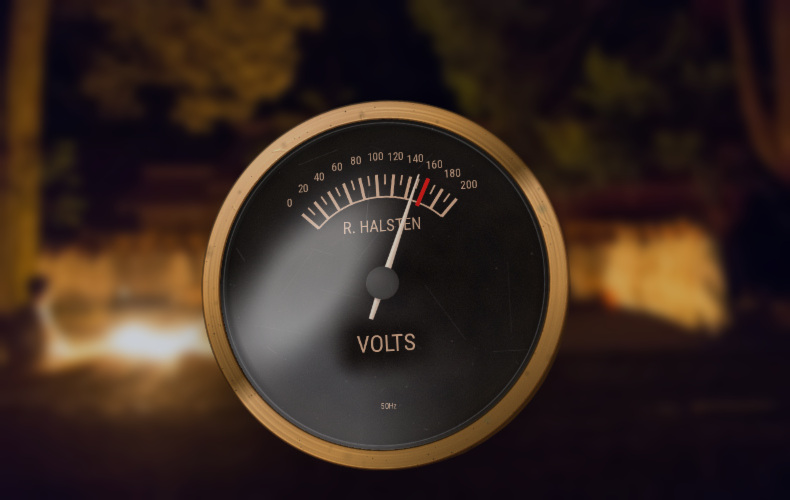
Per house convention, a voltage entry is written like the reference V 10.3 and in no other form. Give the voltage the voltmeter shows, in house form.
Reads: V 150
